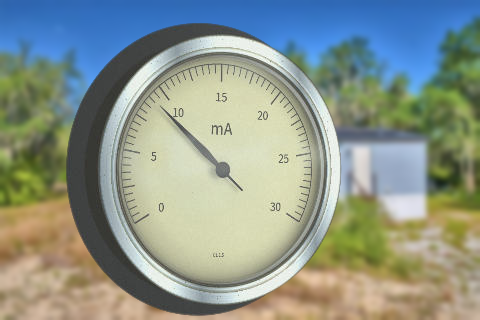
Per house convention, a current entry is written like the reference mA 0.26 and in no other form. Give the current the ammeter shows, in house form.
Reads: mA 9
